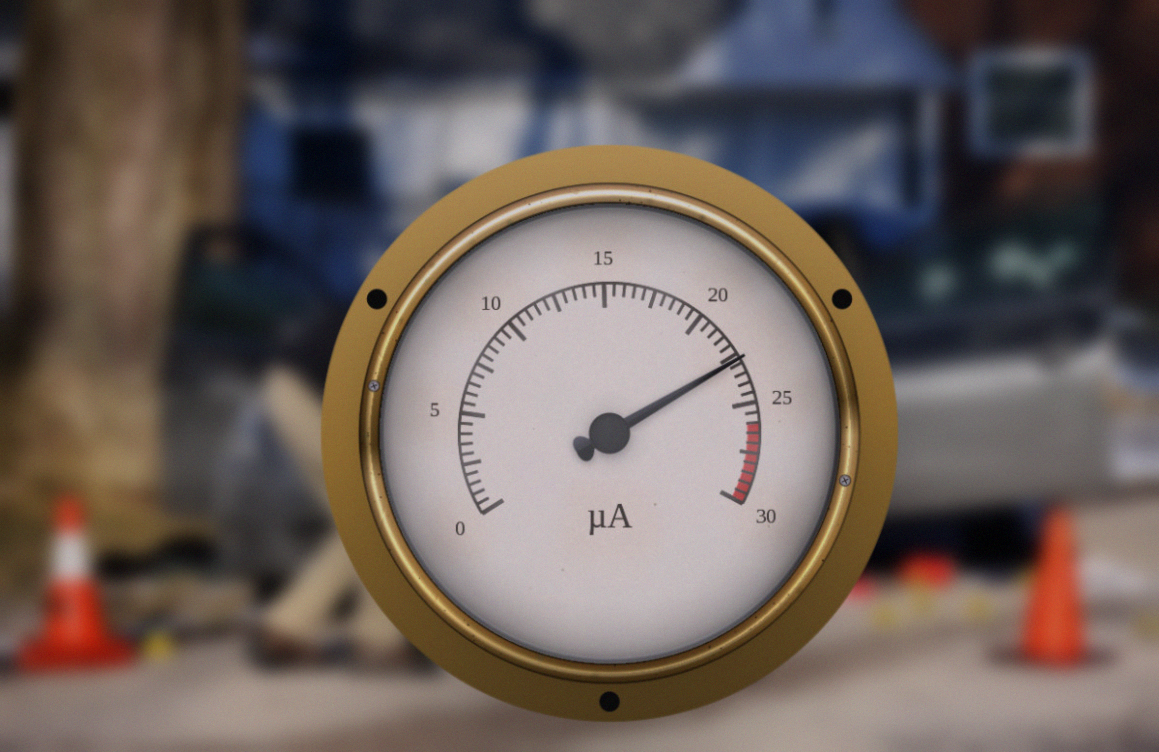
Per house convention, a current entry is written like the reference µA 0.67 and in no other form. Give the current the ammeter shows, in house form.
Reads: µA 22.75
